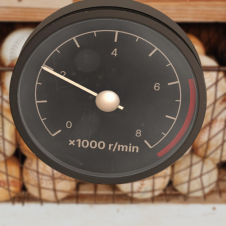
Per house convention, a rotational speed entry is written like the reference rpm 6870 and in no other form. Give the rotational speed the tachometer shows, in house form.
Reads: rpm 2000
